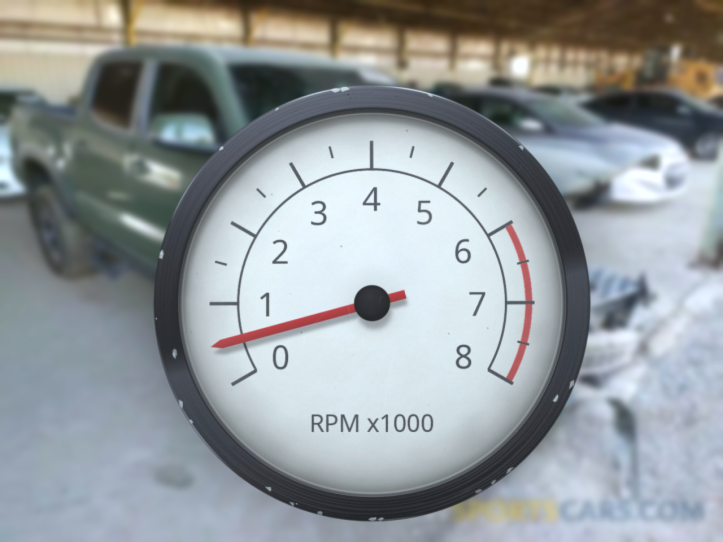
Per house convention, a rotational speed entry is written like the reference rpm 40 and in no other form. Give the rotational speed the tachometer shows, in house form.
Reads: rpm 500
